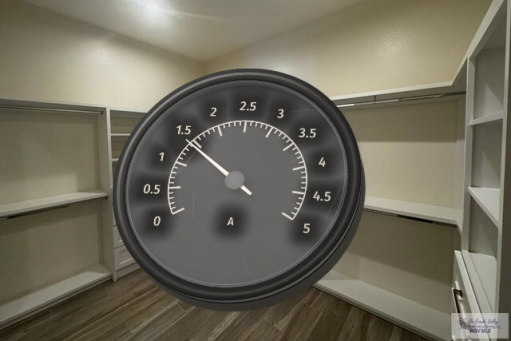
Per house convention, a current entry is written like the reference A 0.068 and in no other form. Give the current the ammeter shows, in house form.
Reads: A 1.4
